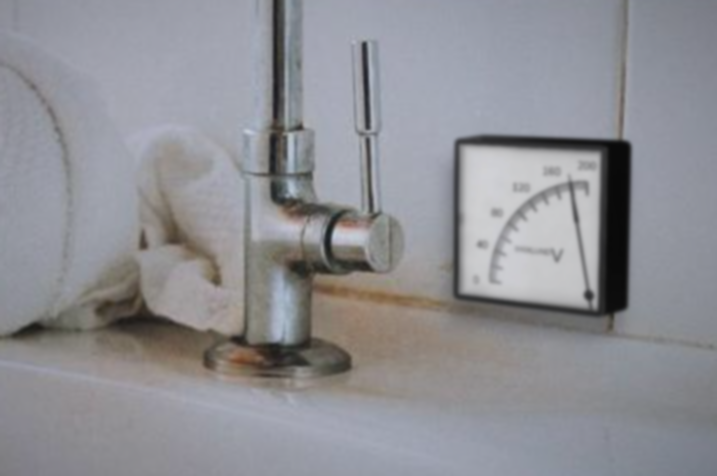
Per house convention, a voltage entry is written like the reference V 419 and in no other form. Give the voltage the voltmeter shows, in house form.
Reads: V 180
